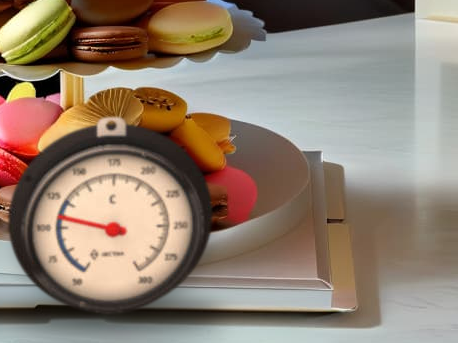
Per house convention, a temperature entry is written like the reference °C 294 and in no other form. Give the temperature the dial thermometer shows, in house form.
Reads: °C 112.5
